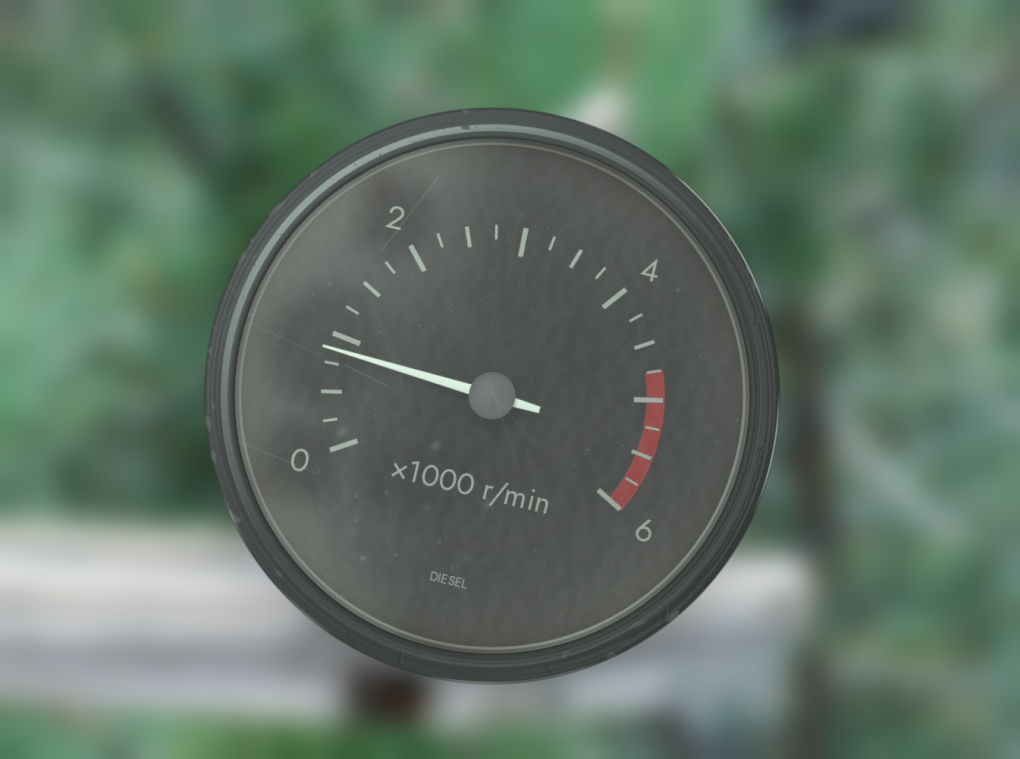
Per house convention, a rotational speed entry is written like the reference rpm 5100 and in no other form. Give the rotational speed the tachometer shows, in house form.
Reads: rpm 875
